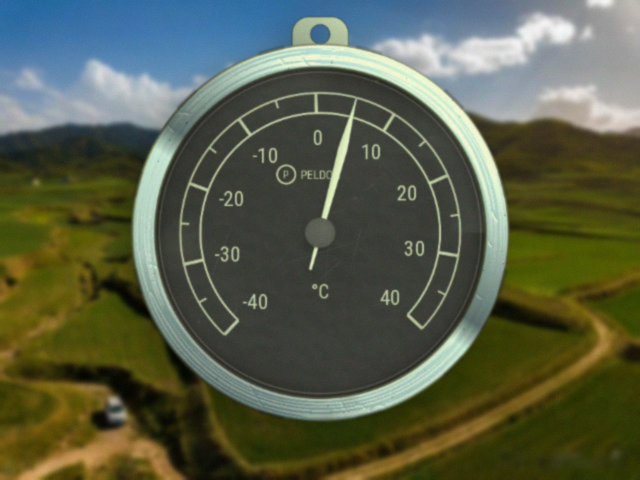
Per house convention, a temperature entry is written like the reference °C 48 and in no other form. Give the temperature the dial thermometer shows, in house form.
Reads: °C 5
